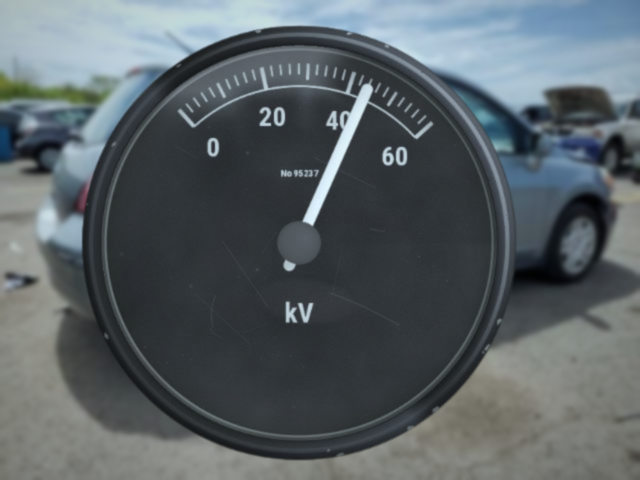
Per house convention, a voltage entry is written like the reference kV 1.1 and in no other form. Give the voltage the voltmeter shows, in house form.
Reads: kV 44
